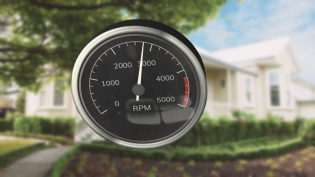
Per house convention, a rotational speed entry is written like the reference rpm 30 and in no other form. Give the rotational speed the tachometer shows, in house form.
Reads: rpm 2800
